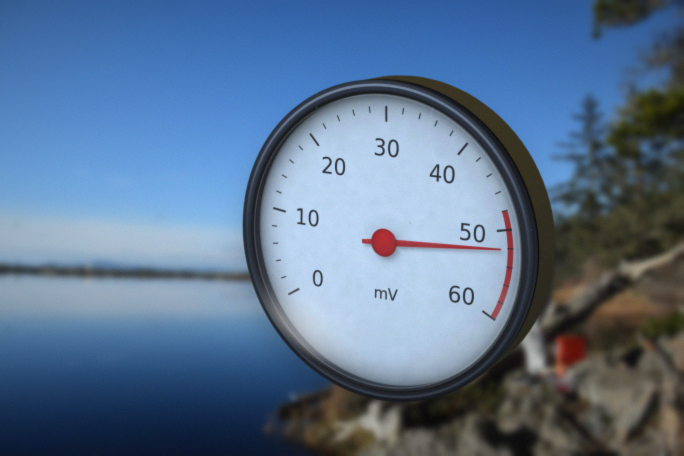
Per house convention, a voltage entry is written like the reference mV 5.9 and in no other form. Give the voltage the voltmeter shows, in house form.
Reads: mV 52
